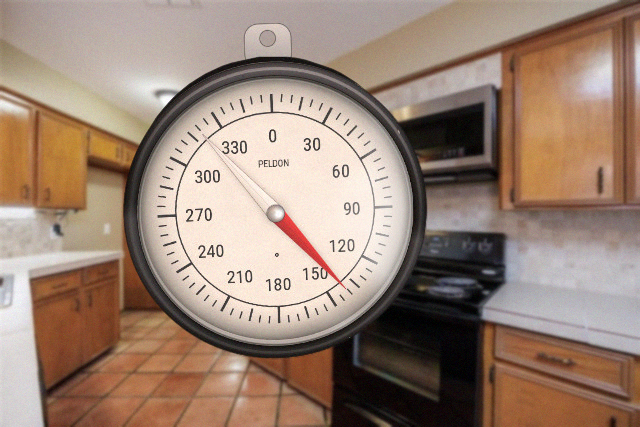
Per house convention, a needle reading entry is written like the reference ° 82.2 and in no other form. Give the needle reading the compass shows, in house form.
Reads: ° 140
